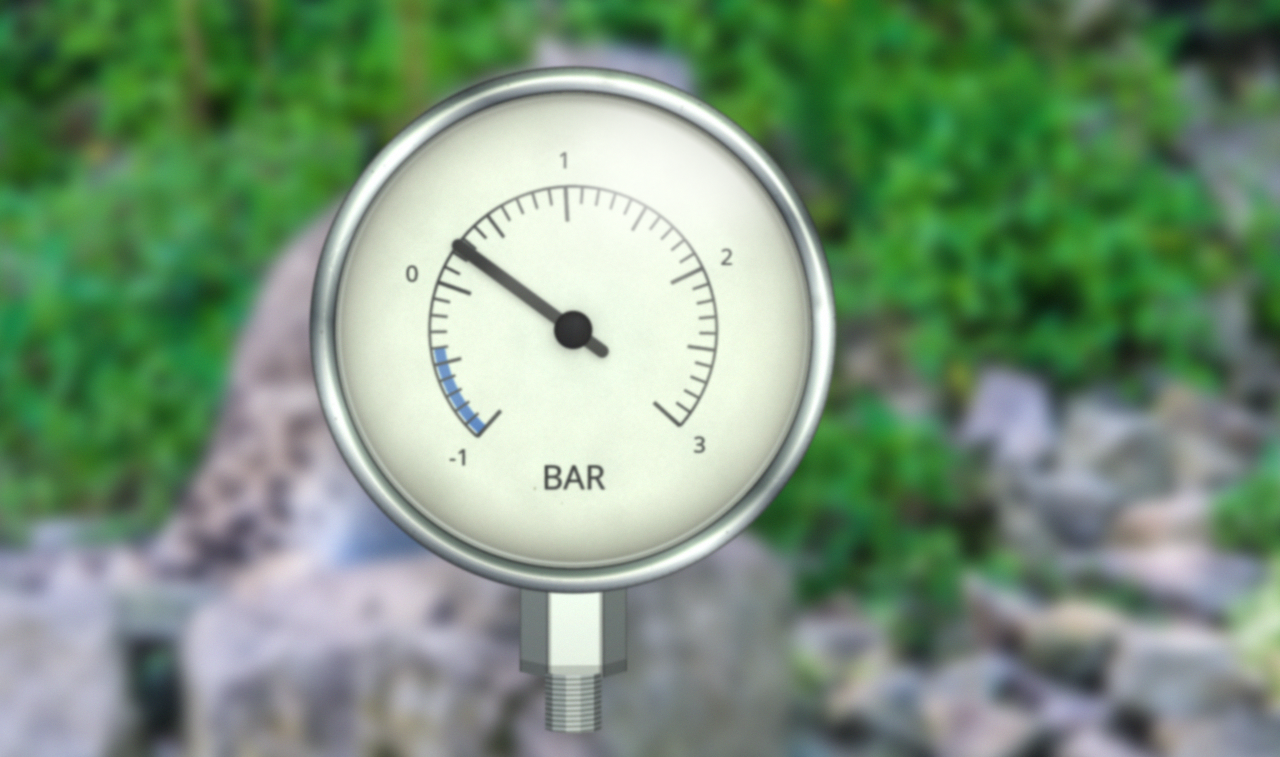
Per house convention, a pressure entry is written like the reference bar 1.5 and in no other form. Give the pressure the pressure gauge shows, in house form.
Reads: bar 0.25
